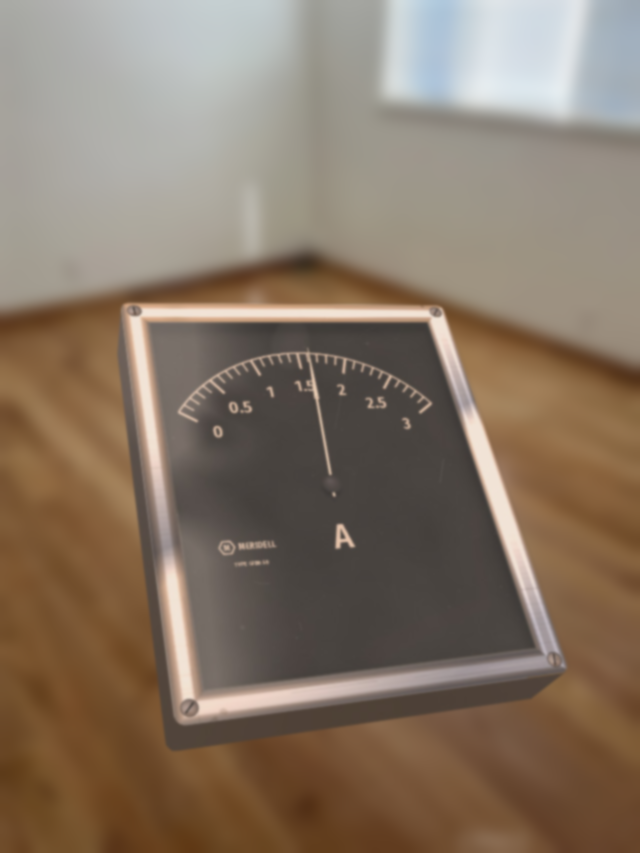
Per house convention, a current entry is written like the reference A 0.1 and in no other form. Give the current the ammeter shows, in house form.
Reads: A 1.6
